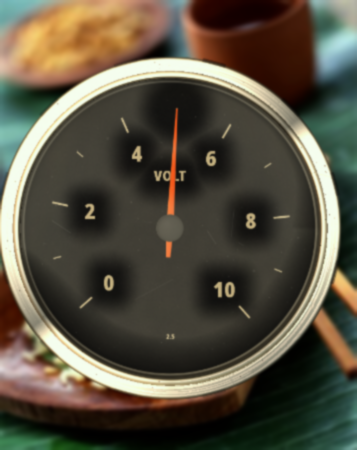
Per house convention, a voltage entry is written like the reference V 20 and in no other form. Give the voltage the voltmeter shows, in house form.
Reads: V 5
